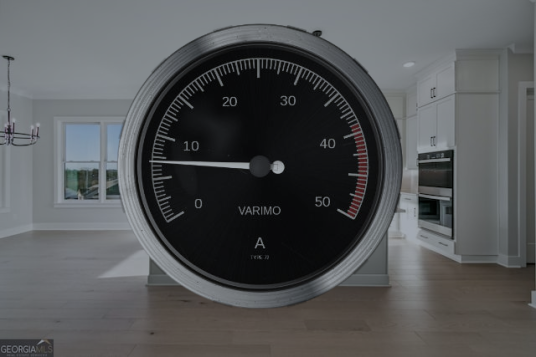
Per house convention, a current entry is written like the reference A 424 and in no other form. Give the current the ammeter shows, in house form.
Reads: A 7
